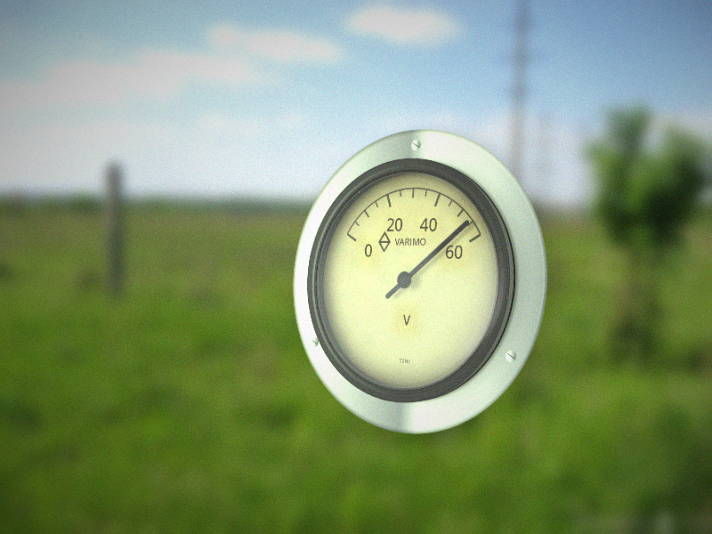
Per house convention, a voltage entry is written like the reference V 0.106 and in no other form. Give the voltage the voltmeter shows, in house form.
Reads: V 55
